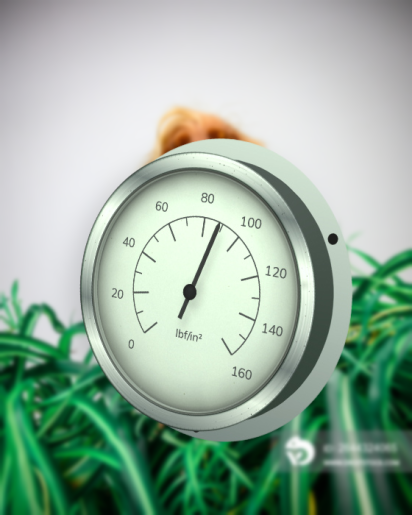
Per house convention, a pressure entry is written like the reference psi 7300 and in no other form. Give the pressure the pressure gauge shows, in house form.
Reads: psi 90
